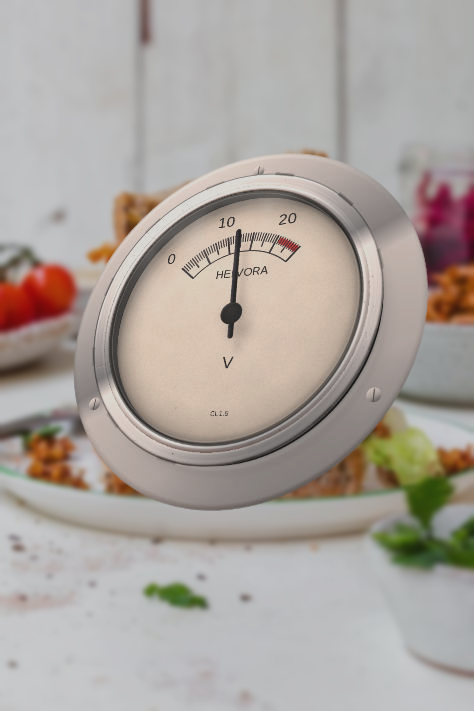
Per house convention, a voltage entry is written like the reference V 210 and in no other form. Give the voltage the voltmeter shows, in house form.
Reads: V 12.5
